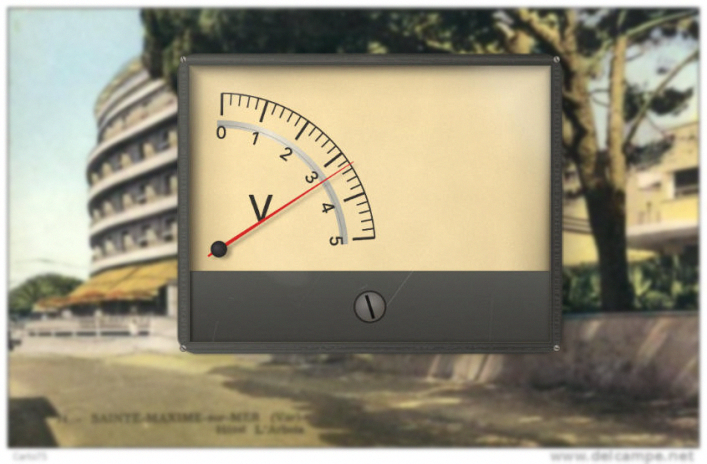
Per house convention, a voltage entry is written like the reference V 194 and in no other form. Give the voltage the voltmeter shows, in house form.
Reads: V 3.3
